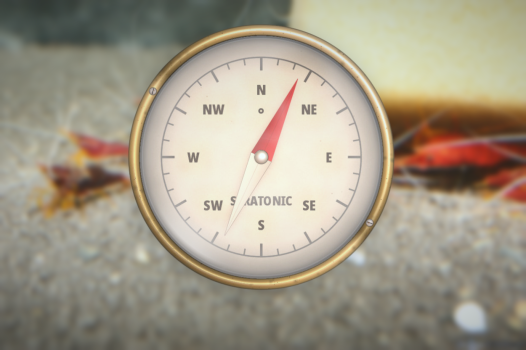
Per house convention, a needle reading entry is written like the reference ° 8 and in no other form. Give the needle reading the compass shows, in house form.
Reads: ° 25
